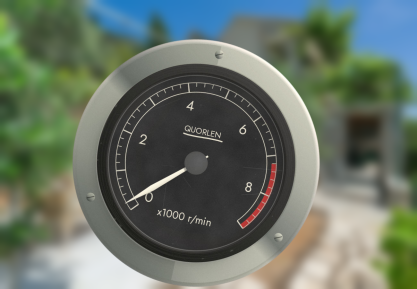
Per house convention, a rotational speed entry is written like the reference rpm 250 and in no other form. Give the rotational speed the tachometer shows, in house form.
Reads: rpm 200
